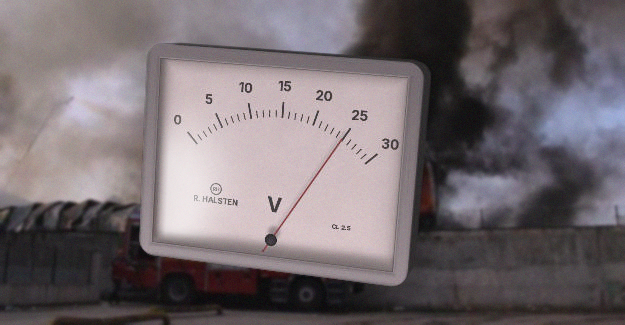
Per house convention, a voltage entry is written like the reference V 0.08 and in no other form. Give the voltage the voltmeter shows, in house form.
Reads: V 25
